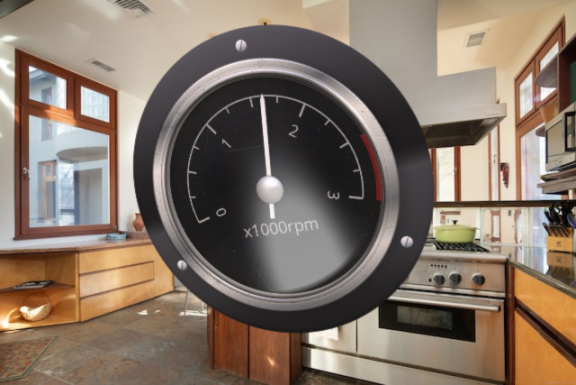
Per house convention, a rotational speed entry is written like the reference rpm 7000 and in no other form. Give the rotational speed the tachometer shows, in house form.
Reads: rpm 1625
